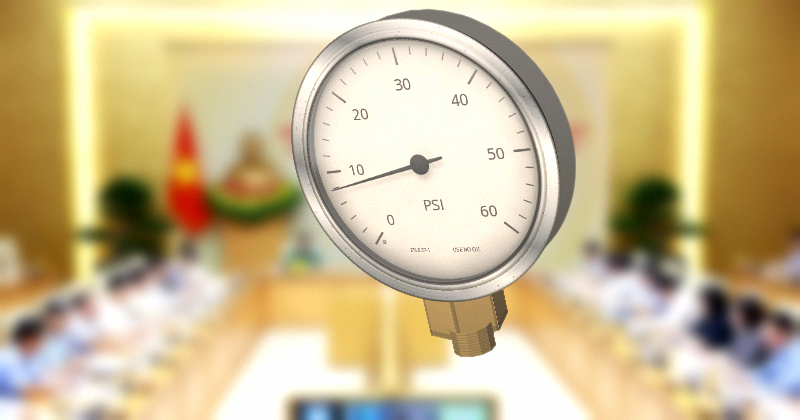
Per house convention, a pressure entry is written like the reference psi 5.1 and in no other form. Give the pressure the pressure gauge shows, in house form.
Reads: psi 8
